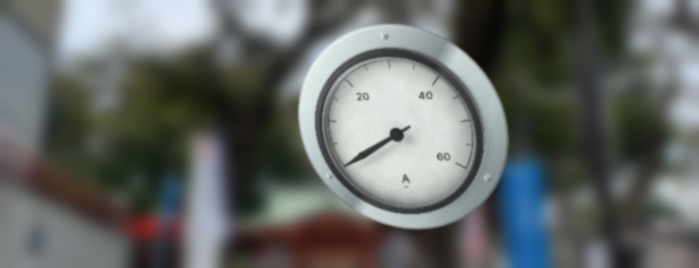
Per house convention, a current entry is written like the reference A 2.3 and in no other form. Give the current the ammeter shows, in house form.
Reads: A 0
